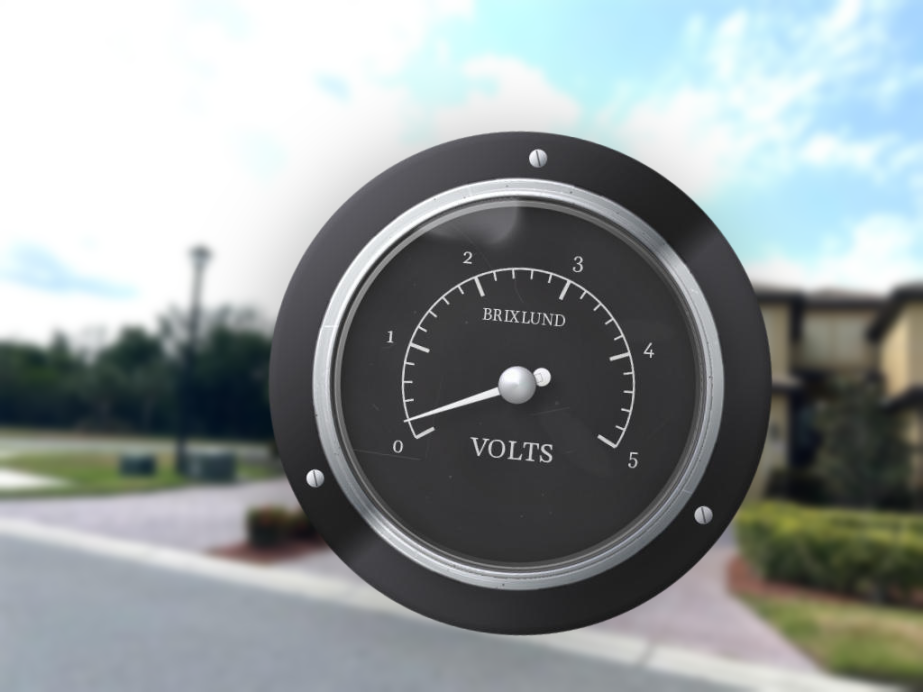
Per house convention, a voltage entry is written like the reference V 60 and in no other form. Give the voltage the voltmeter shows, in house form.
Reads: V 0.2
